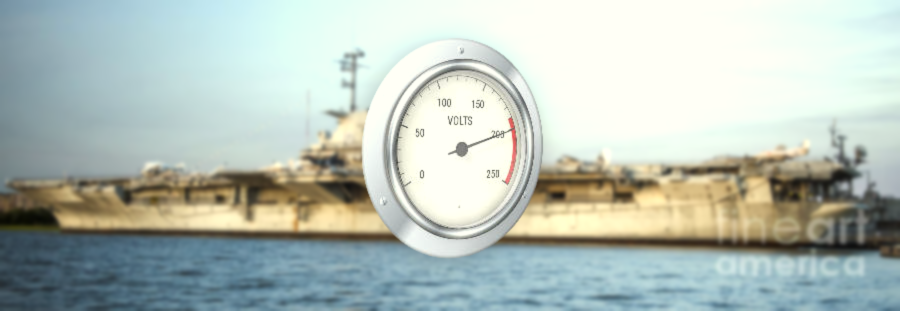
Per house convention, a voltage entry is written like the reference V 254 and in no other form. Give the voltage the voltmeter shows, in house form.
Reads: V 200
